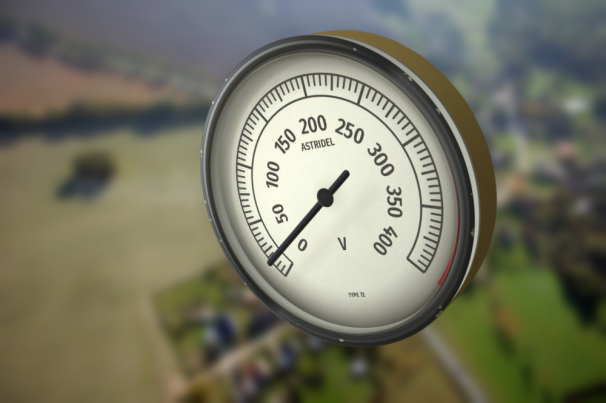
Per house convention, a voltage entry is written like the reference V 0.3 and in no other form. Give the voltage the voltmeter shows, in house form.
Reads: V 15
